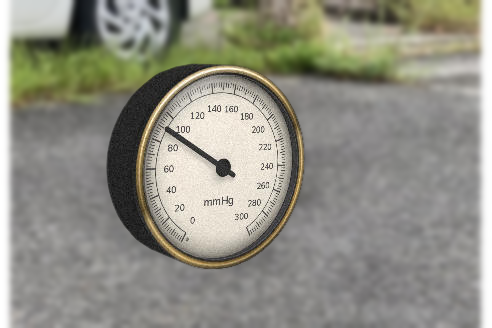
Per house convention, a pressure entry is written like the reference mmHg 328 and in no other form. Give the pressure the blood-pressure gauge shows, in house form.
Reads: mmHg 90
